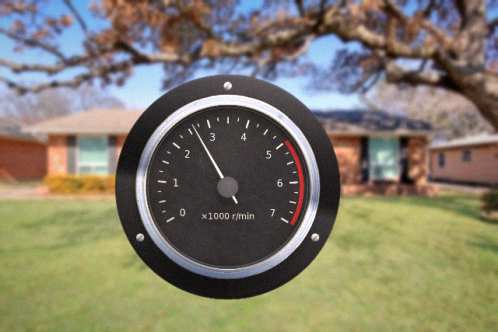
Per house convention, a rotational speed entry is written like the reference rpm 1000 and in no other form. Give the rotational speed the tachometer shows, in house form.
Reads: rpm 2625
